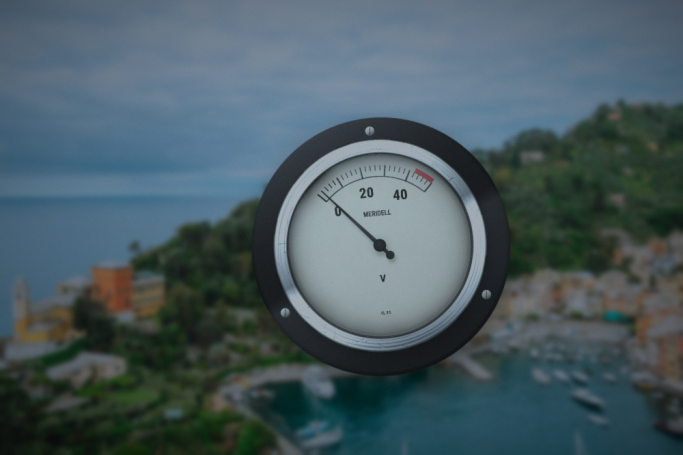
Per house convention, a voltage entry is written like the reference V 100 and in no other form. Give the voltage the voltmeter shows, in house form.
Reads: V 2
